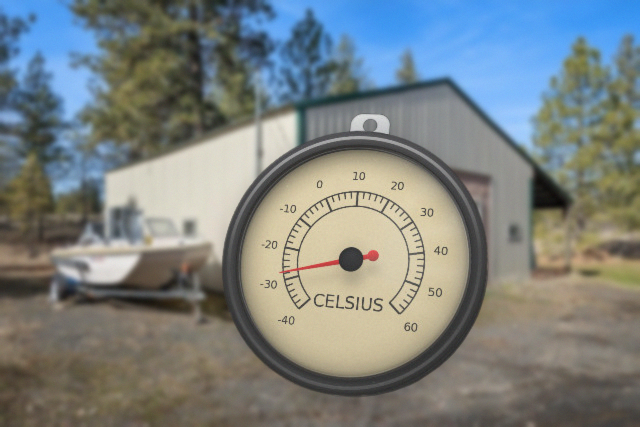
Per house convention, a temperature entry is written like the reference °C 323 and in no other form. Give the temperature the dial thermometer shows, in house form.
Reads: °C -28
